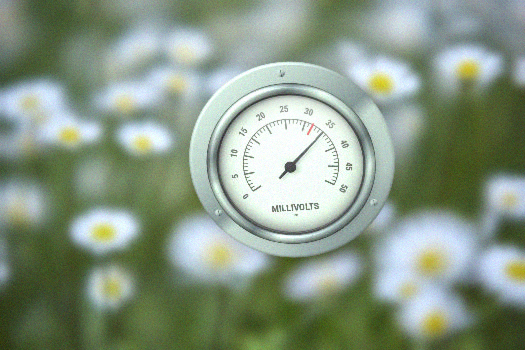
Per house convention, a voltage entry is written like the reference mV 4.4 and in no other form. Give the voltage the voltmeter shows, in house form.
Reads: mV 35
